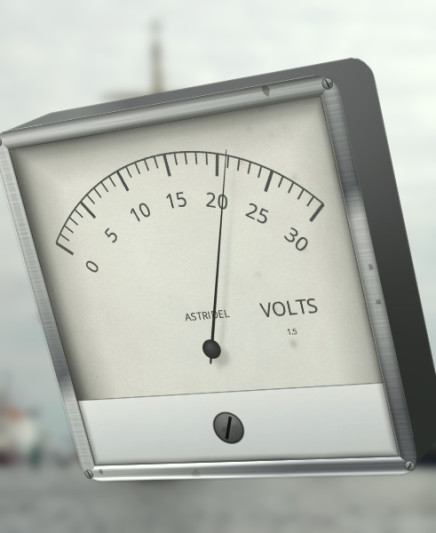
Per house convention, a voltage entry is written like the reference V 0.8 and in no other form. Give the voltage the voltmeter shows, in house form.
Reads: V 21
